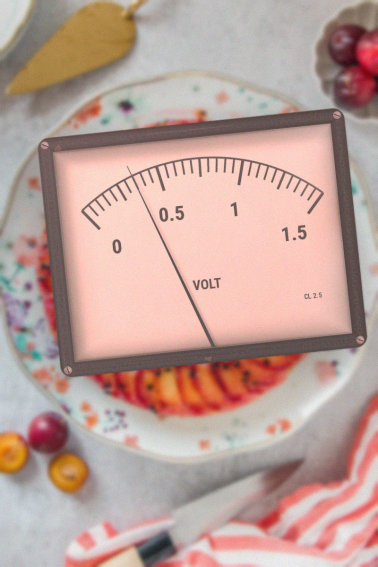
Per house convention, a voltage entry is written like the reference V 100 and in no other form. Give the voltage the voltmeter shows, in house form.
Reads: V 0.35
